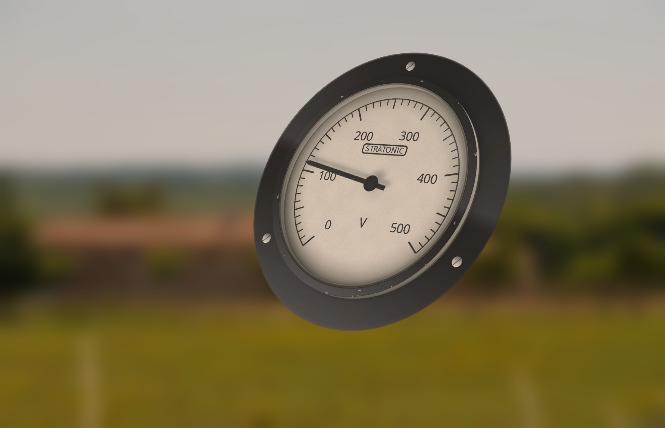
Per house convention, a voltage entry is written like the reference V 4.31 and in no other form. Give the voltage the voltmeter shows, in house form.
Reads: V 110
